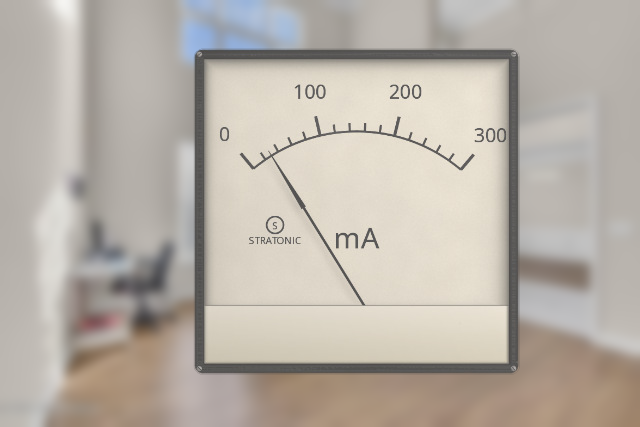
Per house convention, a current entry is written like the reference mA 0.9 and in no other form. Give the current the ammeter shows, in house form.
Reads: mA 30
